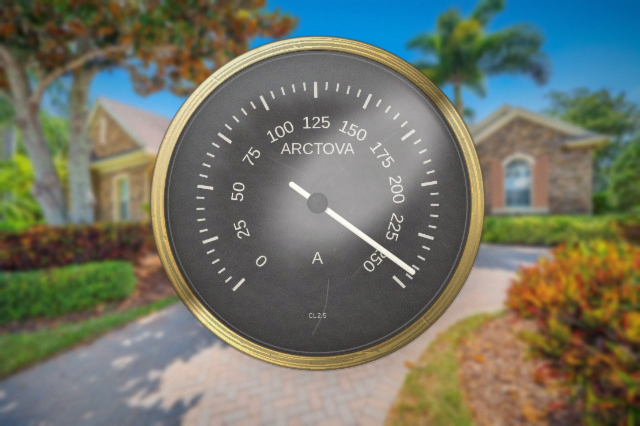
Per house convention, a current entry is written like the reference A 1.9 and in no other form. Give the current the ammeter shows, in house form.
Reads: A 242.5
